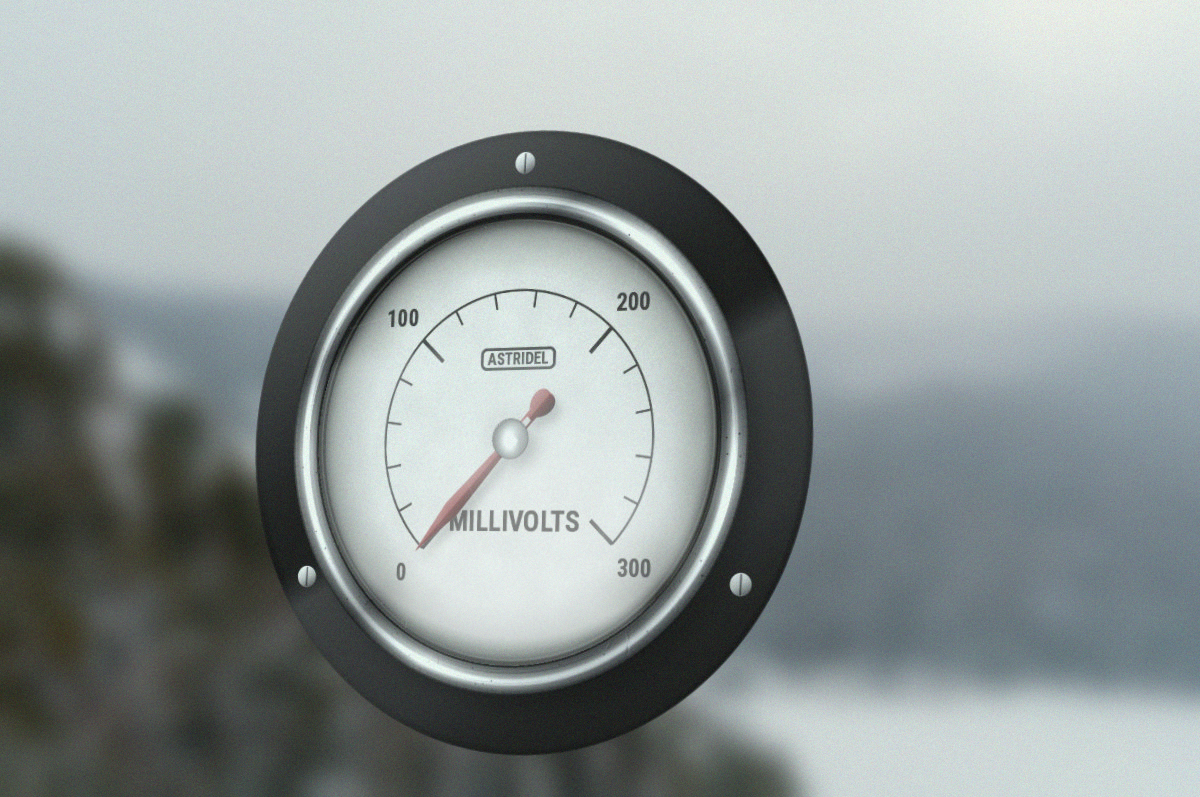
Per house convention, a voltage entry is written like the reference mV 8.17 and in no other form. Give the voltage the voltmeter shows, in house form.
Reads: mV 0
